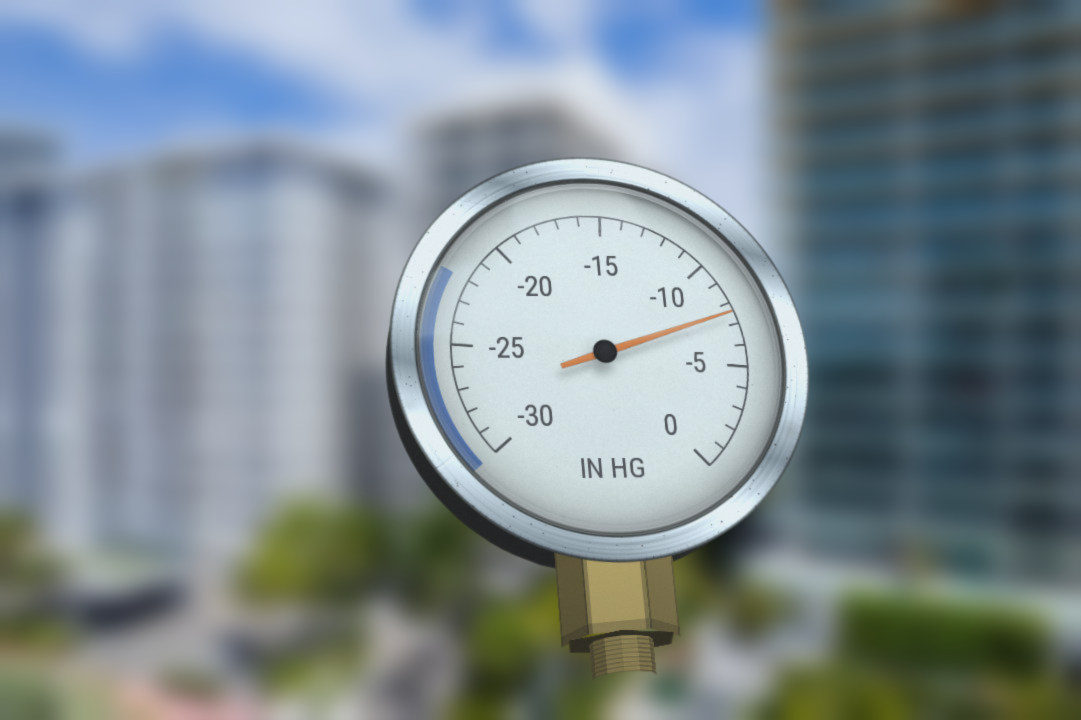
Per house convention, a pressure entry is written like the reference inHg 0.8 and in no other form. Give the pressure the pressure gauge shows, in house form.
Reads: inHg -7.5
